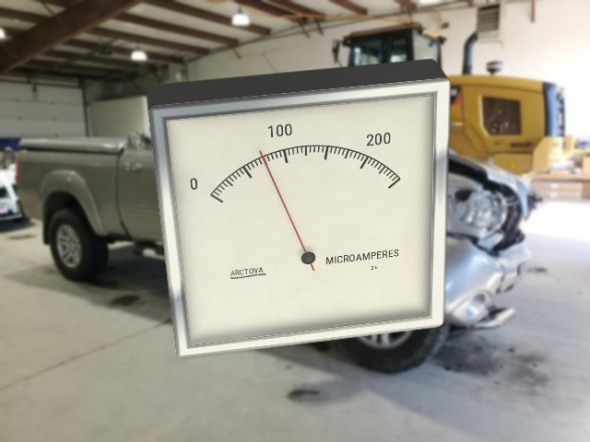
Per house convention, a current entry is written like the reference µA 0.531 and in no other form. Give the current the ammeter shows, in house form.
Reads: µA 75
